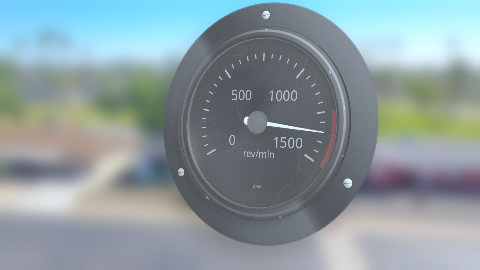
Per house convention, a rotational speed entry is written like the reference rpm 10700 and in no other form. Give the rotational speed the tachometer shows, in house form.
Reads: rpm 1350
